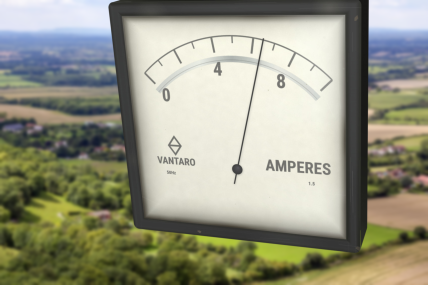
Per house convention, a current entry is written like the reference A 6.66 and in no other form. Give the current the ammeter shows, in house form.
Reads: A 6.5
